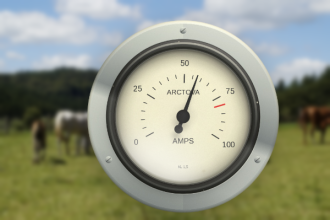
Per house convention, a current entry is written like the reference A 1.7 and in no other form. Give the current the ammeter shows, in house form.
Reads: A 57.5
